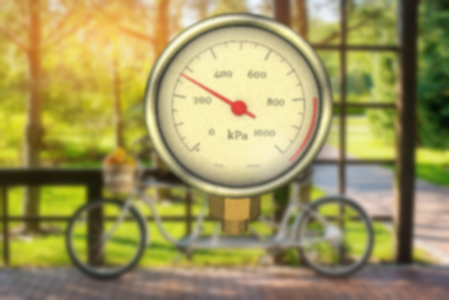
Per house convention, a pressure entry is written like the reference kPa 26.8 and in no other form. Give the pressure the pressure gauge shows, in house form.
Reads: kPa 275
